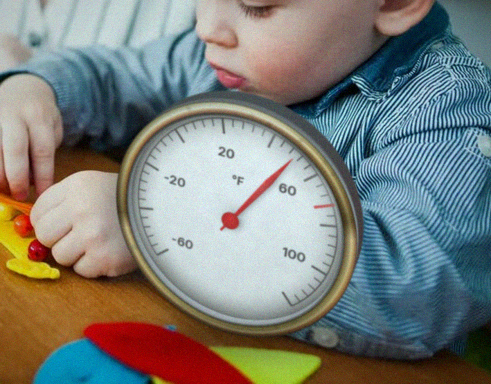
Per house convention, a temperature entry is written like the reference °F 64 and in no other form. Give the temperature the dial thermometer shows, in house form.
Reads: °F 50
